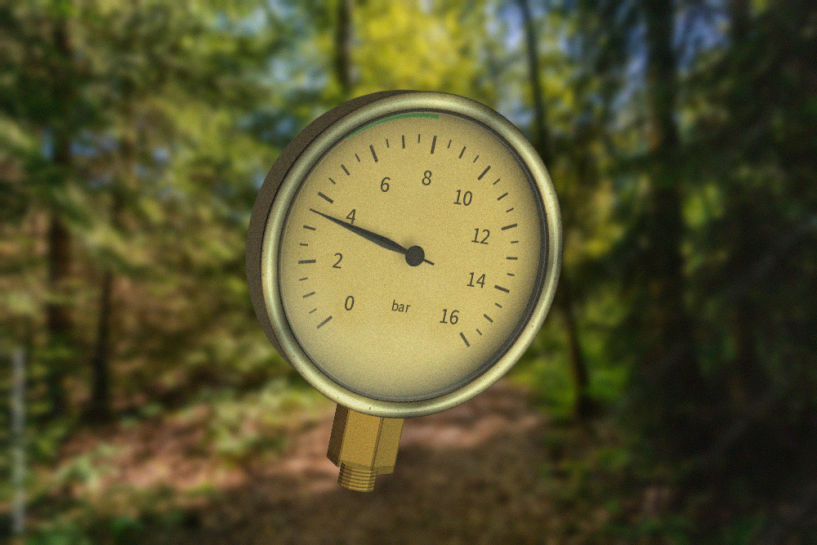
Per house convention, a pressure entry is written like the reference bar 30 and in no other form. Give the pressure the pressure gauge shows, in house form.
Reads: bar 3.5
